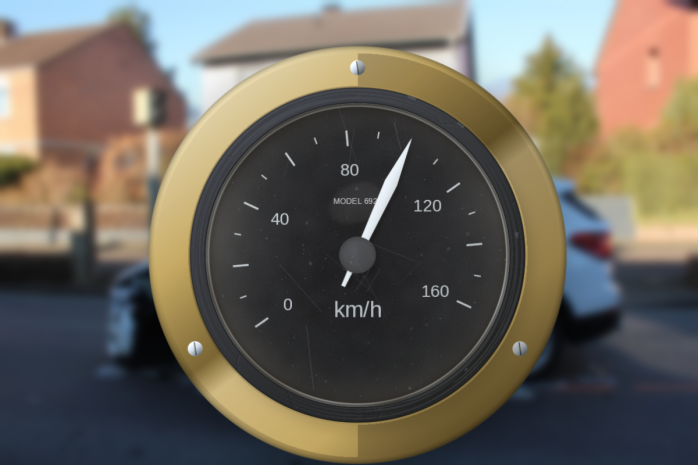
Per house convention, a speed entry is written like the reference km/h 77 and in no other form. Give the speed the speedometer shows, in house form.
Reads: km/h 100
